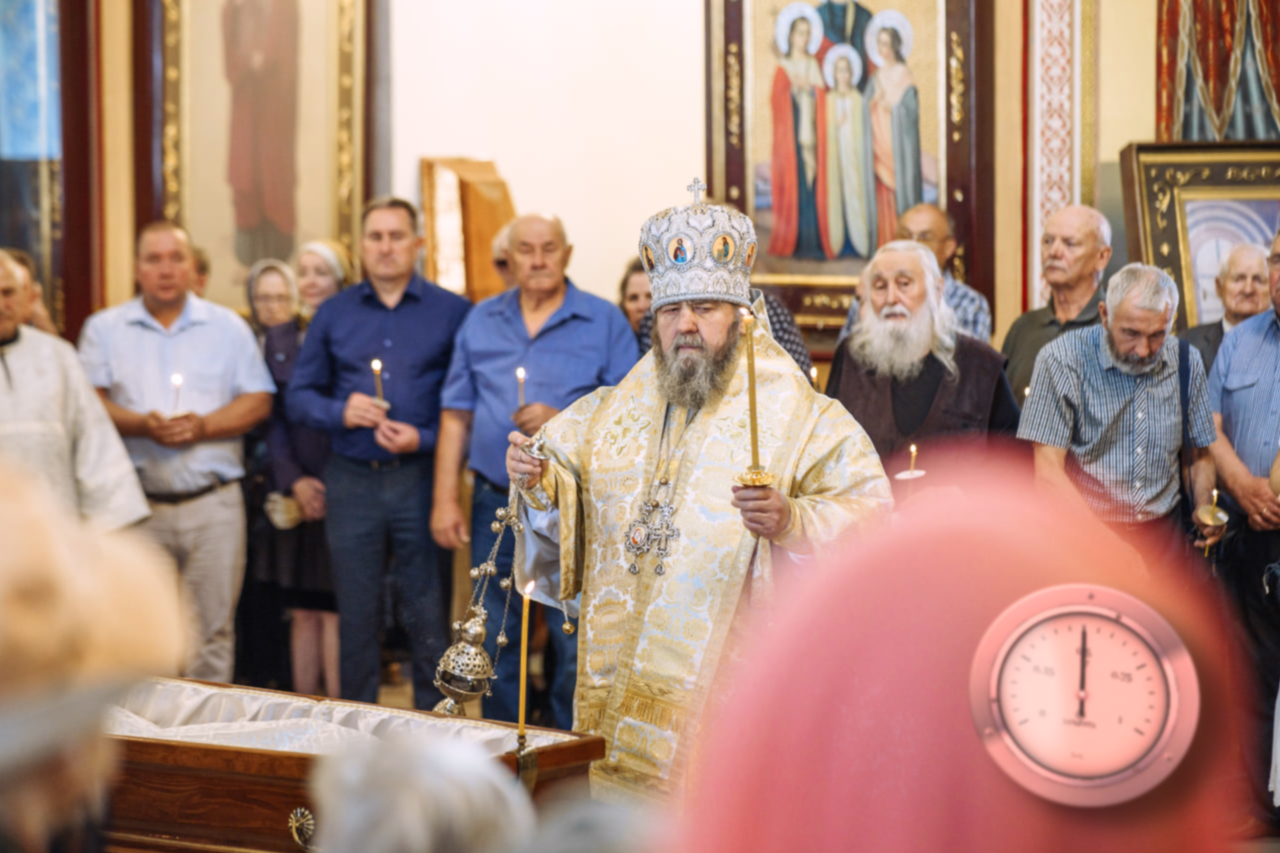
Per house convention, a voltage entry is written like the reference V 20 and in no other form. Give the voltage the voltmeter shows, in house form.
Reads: V 0.5
